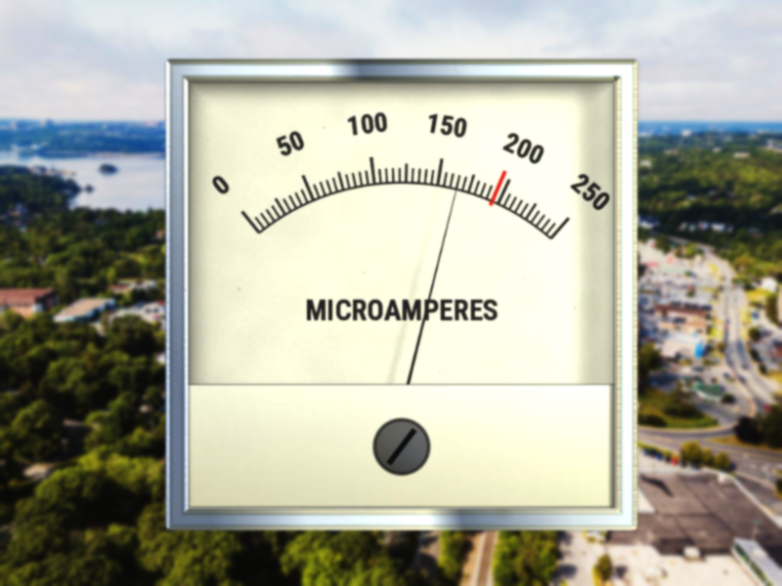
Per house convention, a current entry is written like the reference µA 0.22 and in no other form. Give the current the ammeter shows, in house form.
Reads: µA 165
